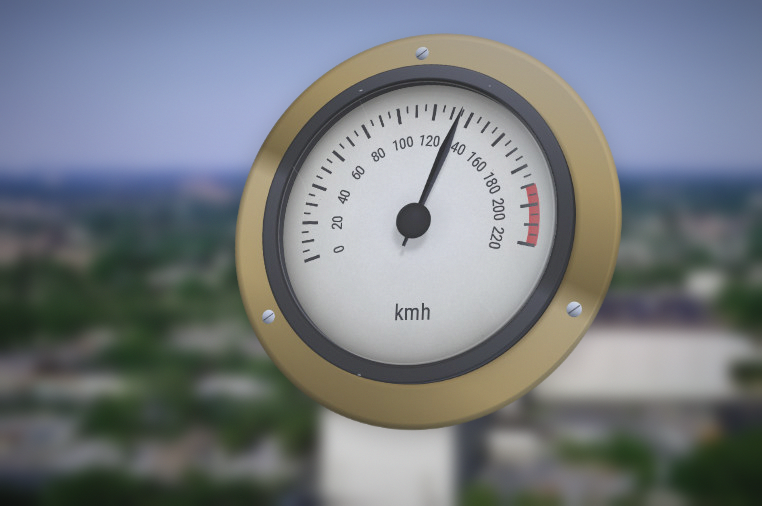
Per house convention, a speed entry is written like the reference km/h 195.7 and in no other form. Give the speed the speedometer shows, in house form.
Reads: km/h 135
